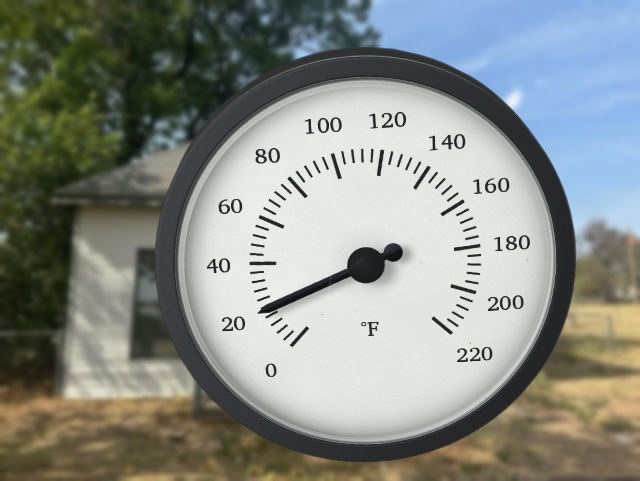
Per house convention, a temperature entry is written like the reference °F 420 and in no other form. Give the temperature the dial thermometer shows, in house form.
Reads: °F 20
